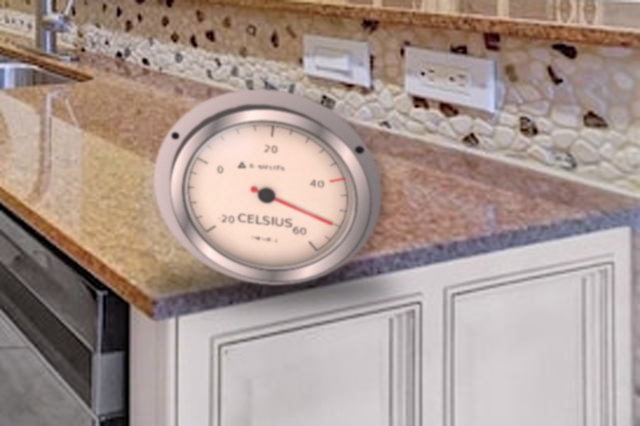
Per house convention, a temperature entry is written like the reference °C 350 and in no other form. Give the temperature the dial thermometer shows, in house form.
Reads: °C 52
